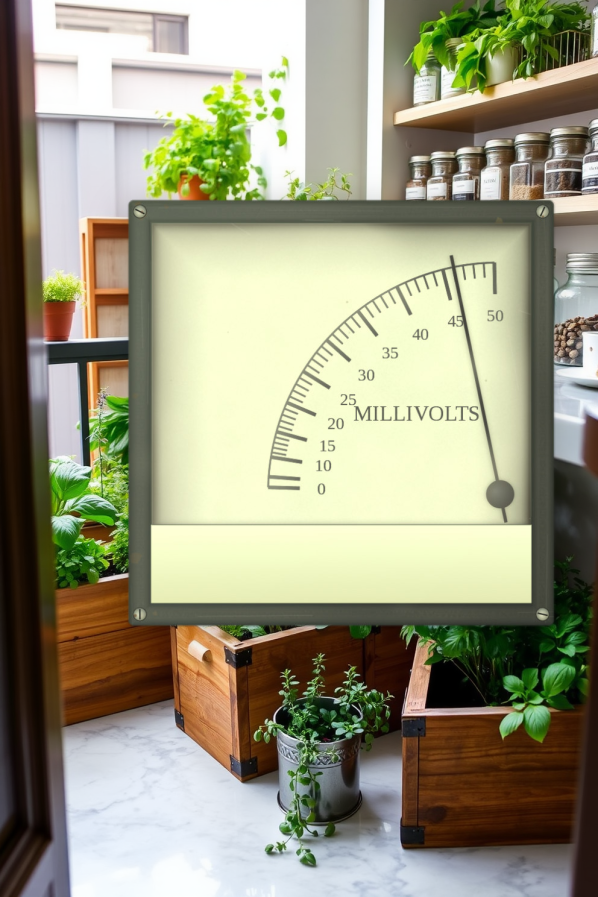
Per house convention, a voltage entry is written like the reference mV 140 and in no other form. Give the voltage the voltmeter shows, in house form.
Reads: mV 46
